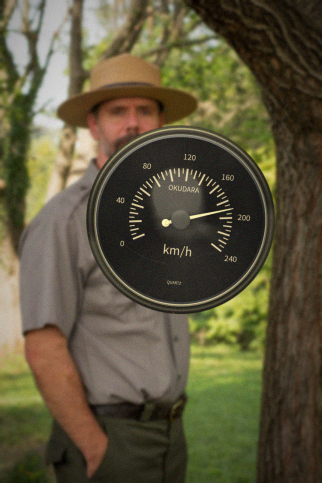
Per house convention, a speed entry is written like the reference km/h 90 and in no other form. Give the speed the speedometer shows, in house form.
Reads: km/h 190
